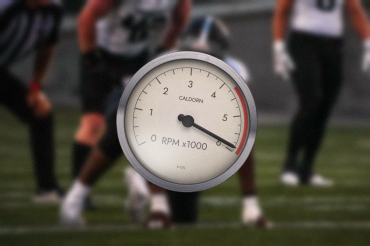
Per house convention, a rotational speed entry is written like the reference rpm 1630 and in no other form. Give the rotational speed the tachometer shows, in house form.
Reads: rpm 5875
